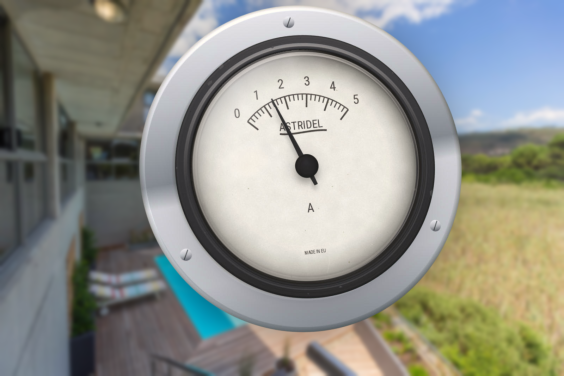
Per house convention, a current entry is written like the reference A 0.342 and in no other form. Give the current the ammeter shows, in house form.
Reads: A 1.4
